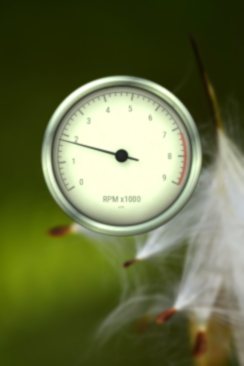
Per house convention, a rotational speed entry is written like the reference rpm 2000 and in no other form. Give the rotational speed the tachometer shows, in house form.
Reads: rpm 1800
